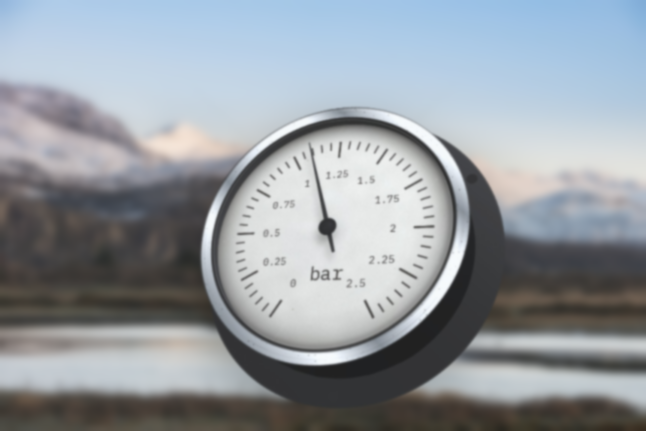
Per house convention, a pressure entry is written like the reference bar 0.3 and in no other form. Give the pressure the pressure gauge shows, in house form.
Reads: bar 1.1
